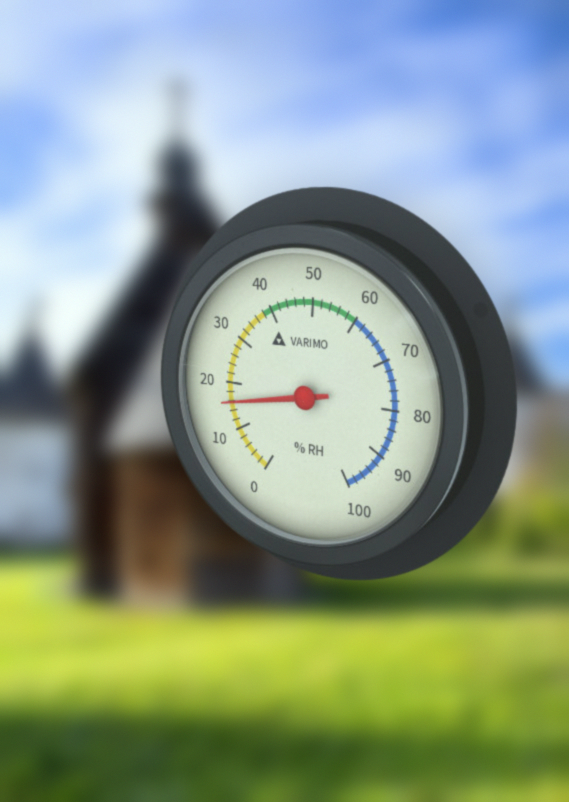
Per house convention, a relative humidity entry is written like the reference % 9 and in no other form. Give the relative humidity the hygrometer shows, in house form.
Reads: % 16
